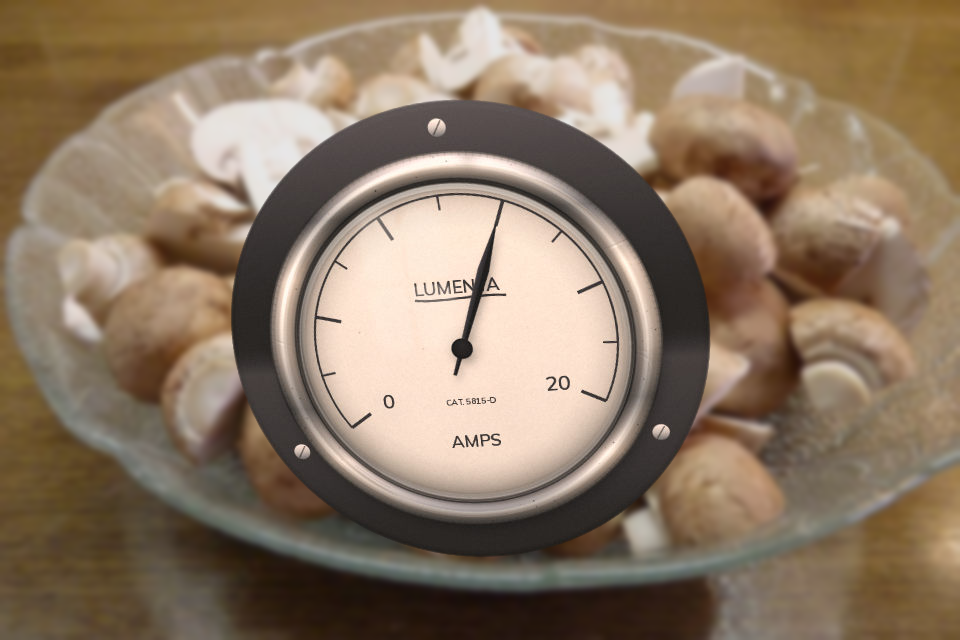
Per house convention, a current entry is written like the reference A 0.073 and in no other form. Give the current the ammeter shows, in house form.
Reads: A 12
